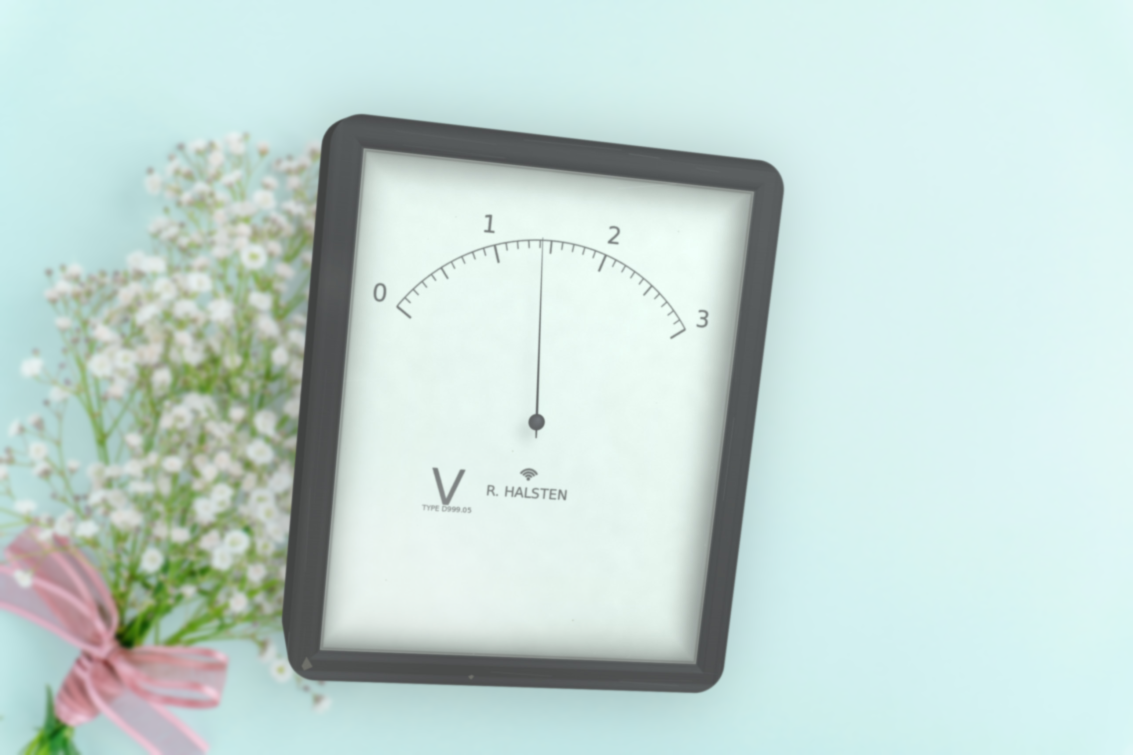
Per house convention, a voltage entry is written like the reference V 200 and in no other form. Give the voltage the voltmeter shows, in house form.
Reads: V 1.4
